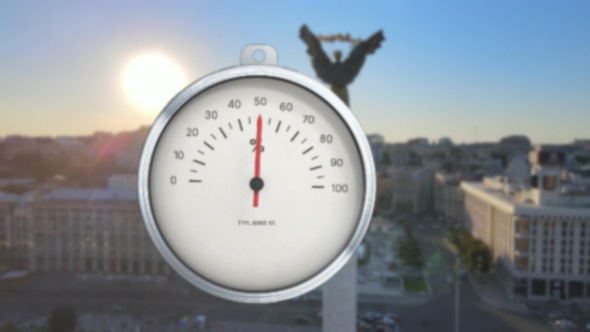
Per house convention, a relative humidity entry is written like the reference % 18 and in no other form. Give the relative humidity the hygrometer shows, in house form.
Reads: % 50
